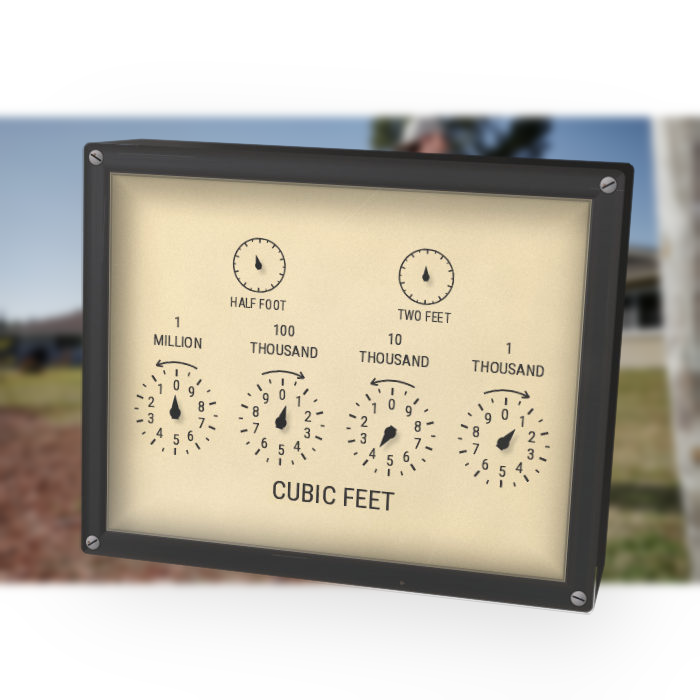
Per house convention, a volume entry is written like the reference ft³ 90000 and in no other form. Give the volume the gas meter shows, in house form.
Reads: ft³ 4100
